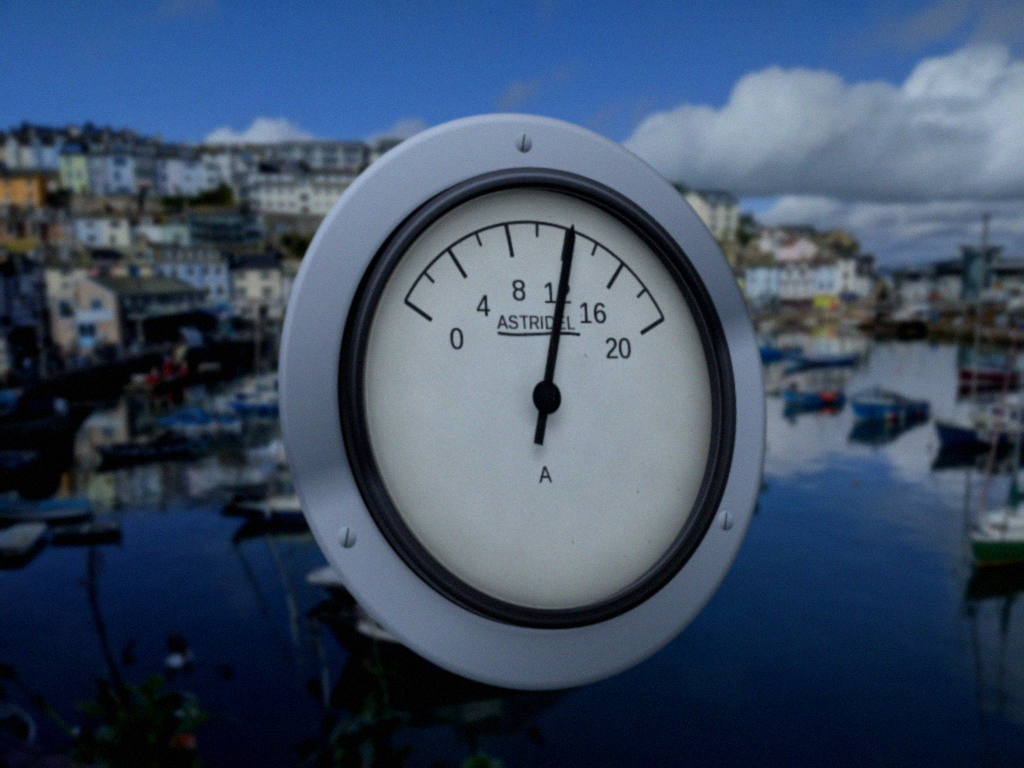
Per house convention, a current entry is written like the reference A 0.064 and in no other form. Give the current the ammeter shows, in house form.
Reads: A 12
